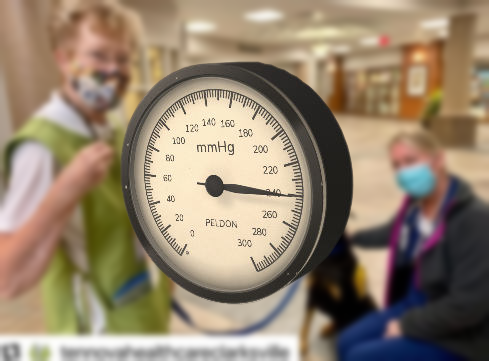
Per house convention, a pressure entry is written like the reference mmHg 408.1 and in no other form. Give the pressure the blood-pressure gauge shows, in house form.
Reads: mmHg 240
